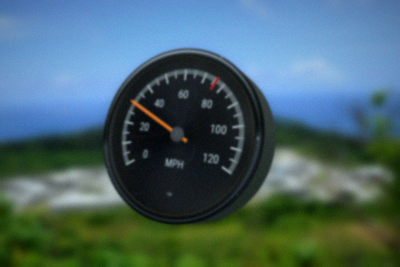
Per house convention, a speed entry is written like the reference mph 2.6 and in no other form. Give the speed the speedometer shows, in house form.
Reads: mph 30
